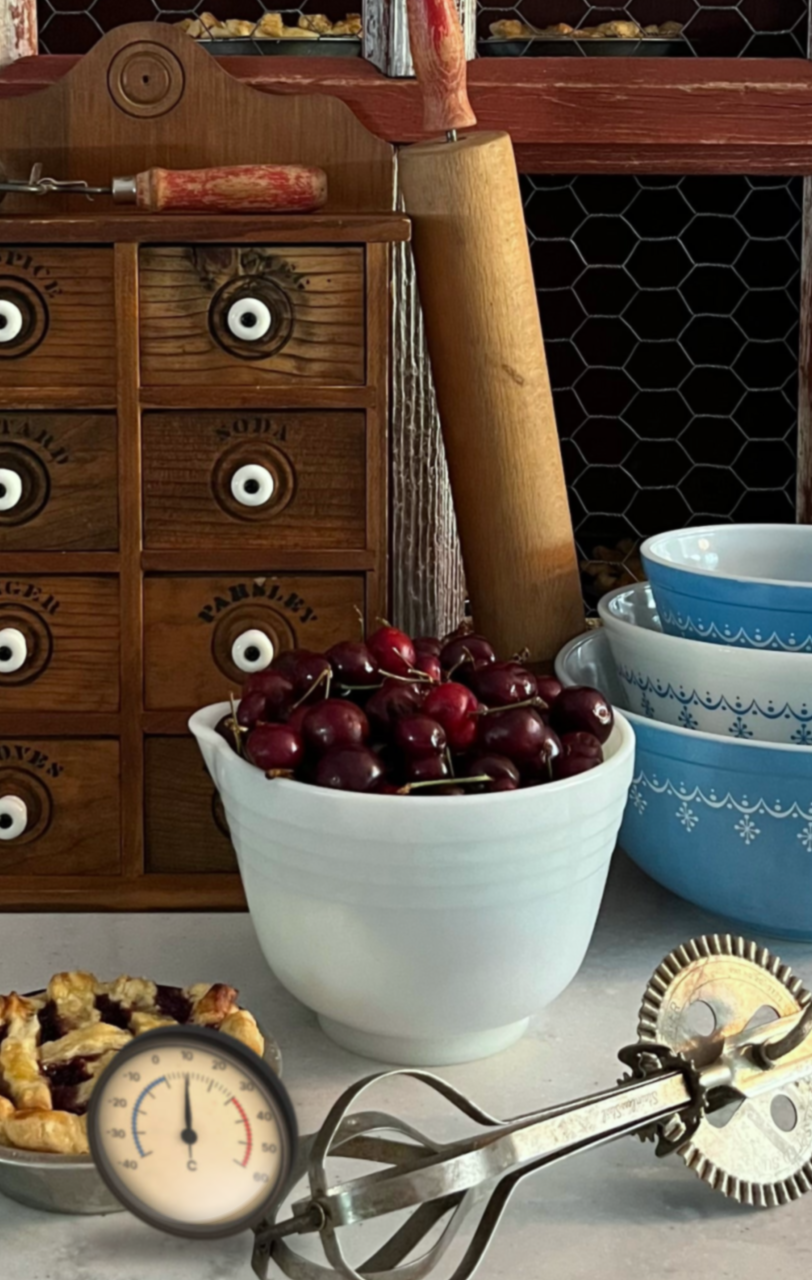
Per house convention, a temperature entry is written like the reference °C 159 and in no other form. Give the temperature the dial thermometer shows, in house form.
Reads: °C 10
